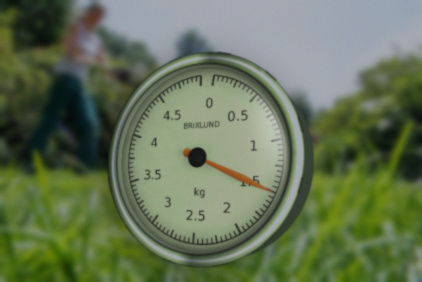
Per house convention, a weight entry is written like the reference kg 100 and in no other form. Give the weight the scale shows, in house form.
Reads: kg 1.5
